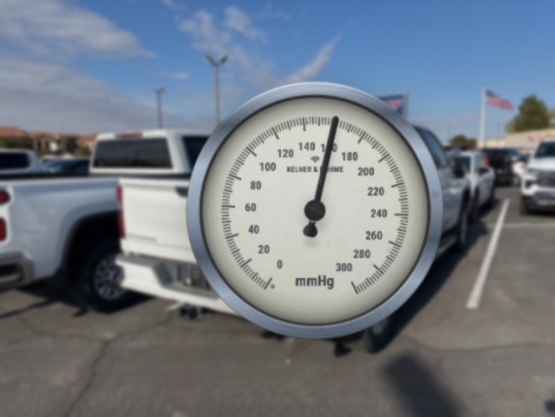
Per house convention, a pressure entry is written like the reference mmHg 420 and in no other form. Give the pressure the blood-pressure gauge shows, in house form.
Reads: mmHg 160
